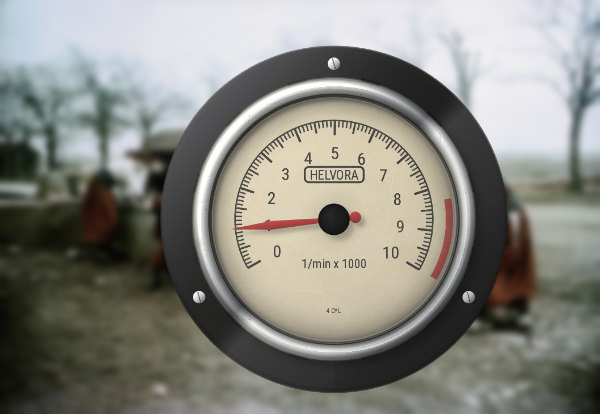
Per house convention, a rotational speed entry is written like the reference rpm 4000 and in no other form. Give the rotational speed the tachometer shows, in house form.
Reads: rpm 1000
